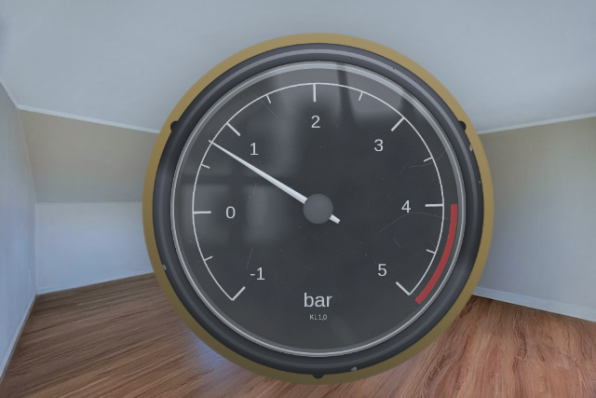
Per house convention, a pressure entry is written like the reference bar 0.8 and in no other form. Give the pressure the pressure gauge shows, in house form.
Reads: bar 0.75
